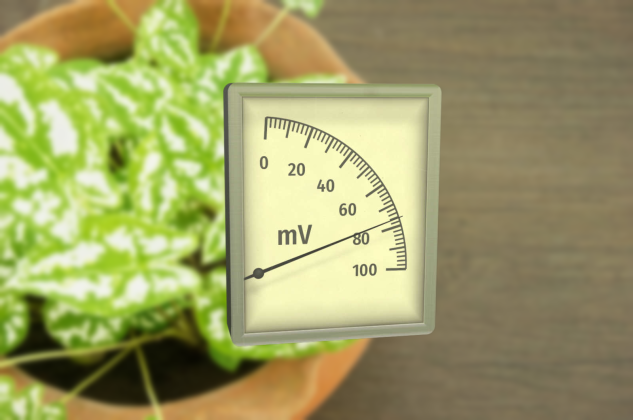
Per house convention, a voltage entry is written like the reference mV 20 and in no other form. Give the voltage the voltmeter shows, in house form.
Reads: mV 76
